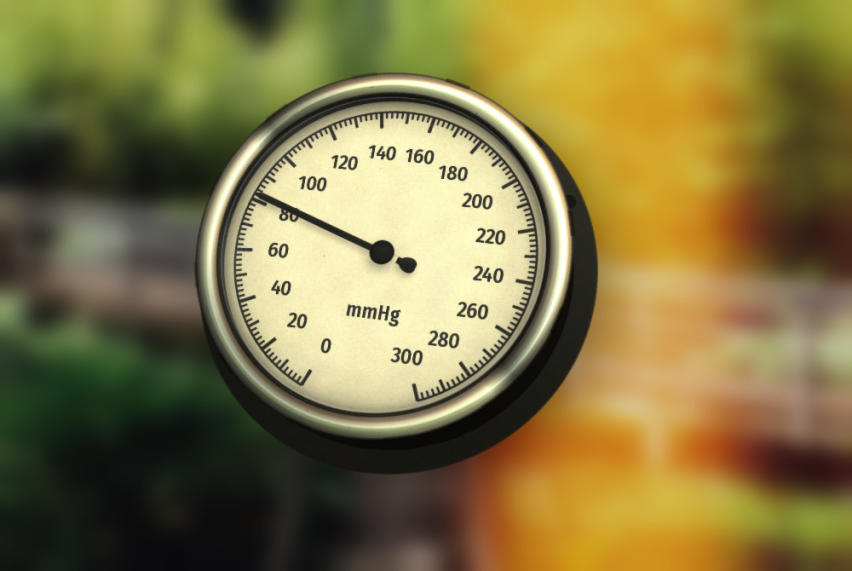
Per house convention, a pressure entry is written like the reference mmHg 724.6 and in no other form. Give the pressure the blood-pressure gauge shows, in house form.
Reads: mmHg 82
